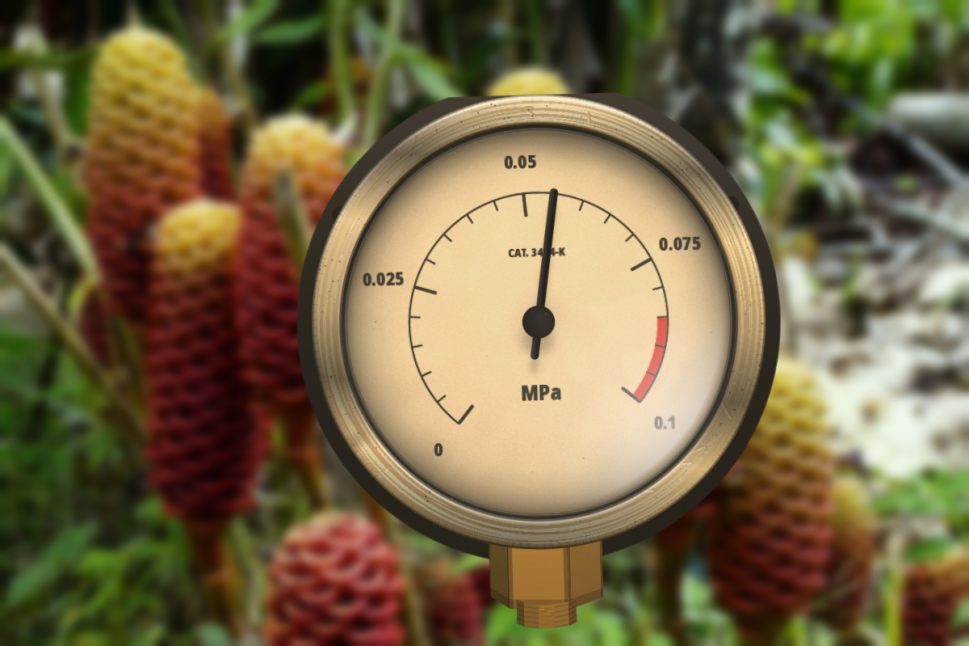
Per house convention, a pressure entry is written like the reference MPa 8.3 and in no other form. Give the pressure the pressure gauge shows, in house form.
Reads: MPa 0.055
